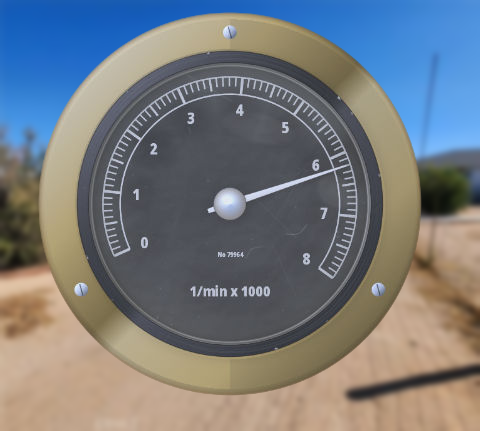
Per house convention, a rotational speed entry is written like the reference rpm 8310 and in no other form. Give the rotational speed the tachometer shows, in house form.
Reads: rpm 6200
